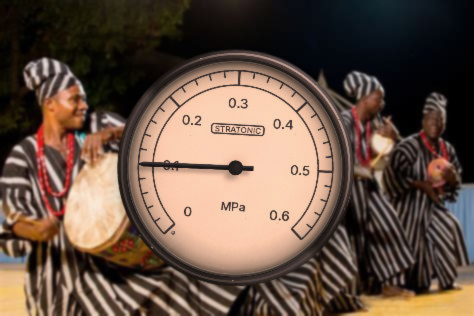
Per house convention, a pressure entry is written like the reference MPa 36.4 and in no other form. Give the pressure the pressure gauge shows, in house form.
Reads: MPa 0.1
